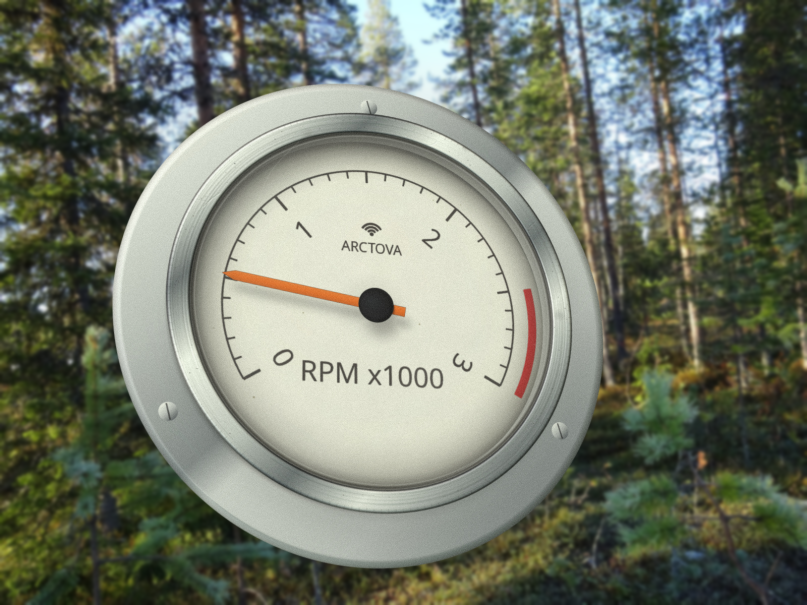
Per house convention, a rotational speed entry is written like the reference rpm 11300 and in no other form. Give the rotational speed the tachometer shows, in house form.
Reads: rpm 500
